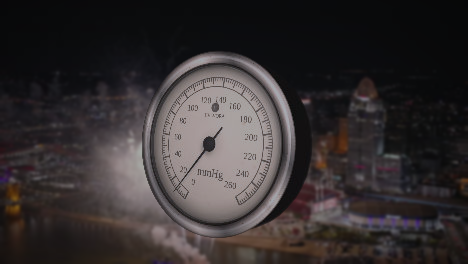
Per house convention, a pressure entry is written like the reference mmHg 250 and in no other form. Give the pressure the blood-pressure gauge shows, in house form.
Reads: mmHg 10
